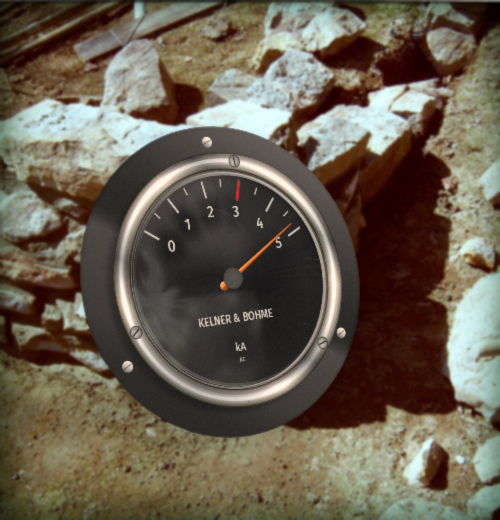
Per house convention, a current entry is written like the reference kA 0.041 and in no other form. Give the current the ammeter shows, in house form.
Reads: kA 4.75
